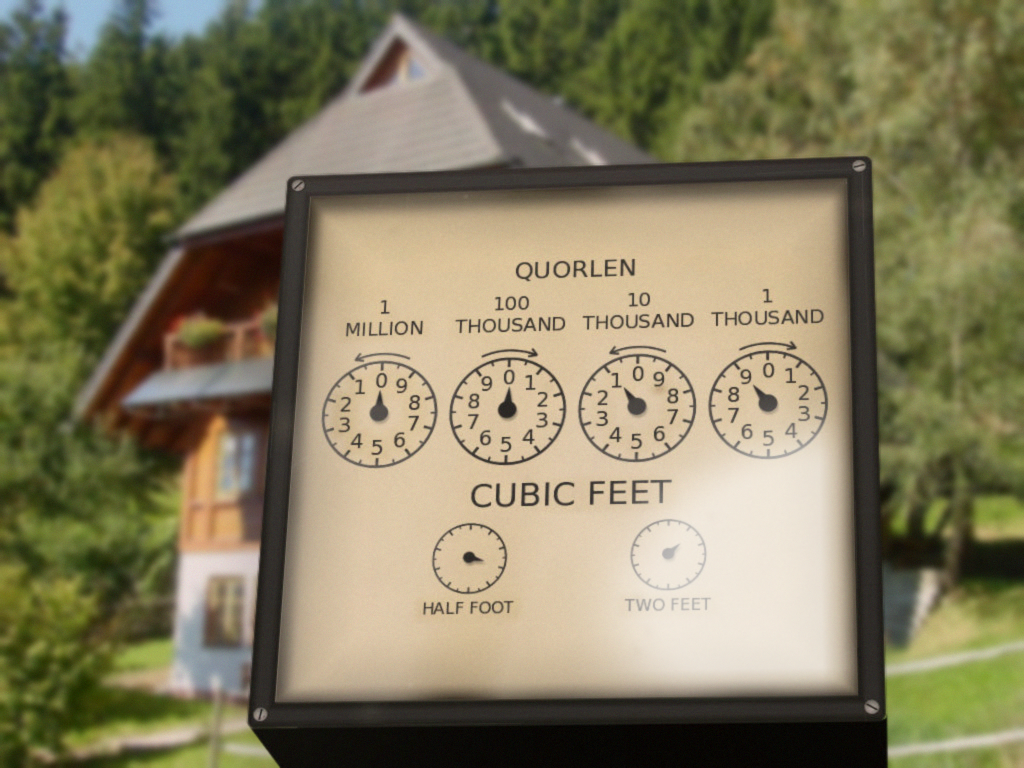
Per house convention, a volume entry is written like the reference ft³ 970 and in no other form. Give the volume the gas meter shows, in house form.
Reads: ft³ 900
